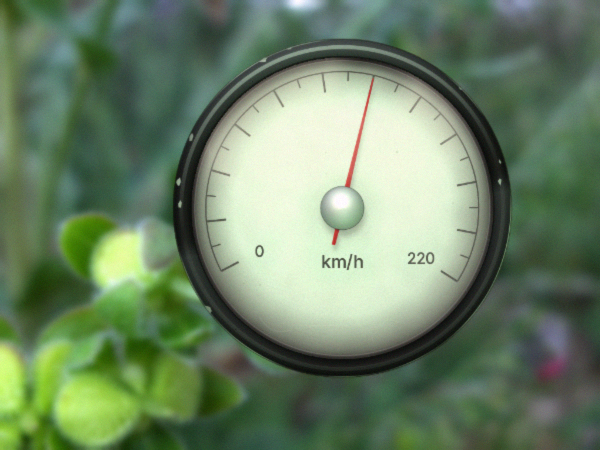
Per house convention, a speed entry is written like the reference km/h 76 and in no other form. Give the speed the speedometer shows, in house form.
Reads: km/h 120
